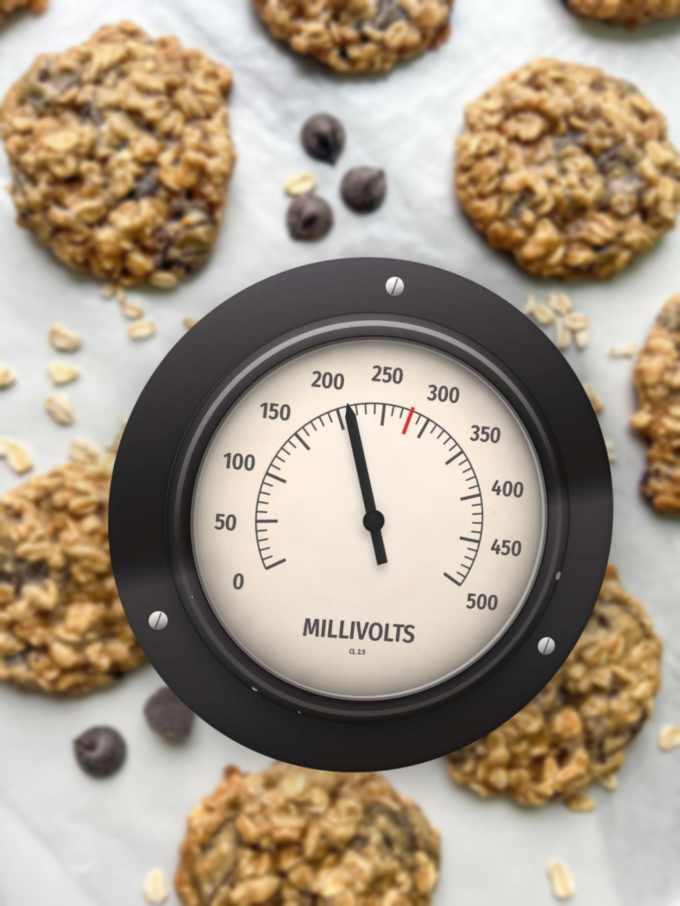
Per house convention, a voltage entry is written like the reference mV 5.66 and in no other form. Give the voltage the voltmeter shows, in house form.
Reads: mV 210
